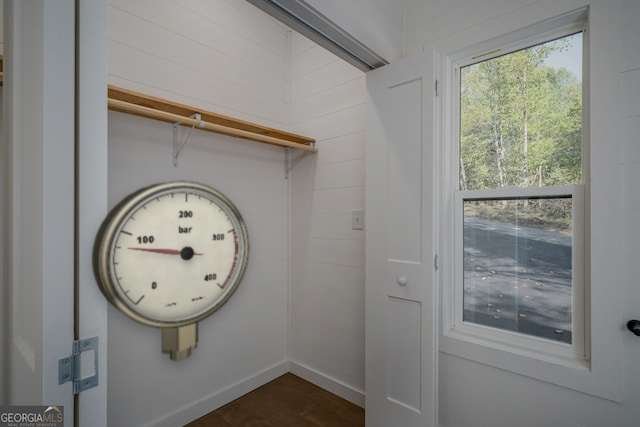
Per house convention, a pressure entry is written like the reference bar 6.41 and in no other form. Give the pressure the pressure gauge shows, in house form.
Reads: bar 80
